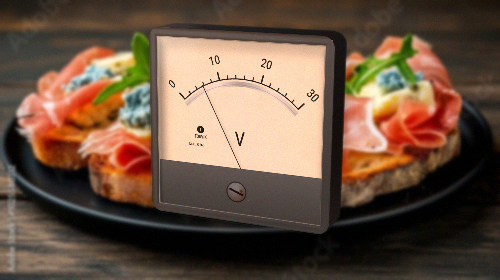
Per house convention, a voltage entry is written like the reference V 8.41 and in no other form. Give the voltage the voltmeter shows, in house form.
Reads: V 6
